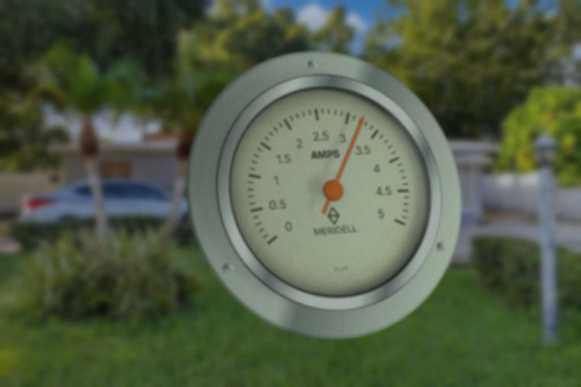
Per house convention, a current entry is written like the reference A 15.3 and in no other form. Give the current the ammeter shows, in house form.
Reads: A 3.2
